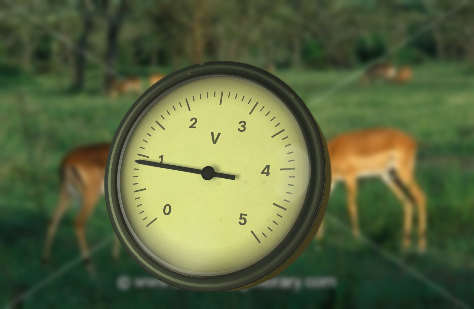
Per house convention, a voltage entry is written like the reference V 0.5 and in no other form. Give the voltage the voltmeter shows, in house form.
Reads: V 0.9
